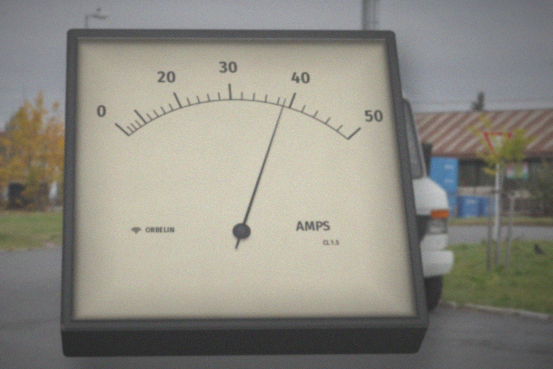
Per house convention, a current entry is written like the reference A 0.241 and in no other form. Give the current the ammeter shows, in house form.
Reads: A 39
